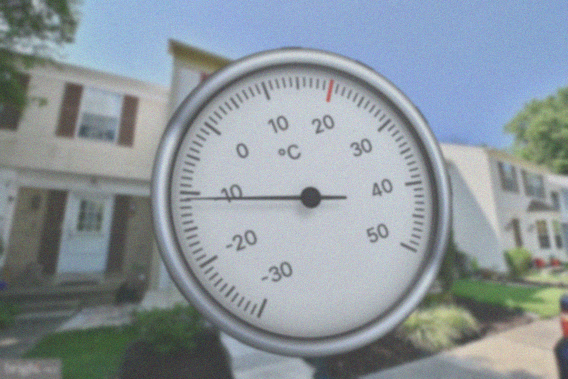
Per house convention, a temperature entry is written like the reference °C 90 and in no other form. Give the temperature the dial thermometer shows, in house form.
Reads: °C -11
